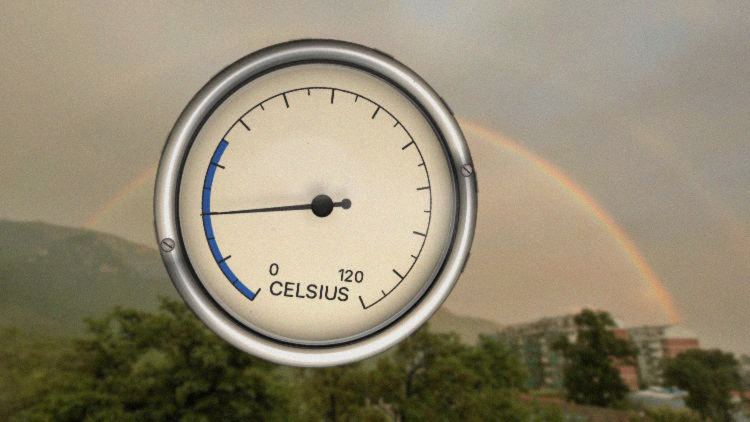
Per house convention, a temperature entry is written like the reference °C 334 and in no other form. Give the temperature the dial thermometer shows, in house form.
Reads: °C 20
